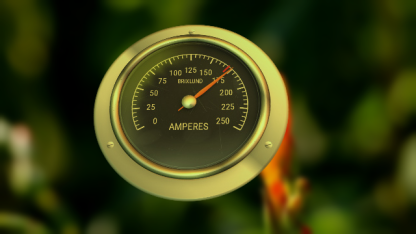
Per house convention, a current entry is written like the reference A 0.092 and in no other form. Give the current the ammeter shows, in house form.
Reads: A 175
